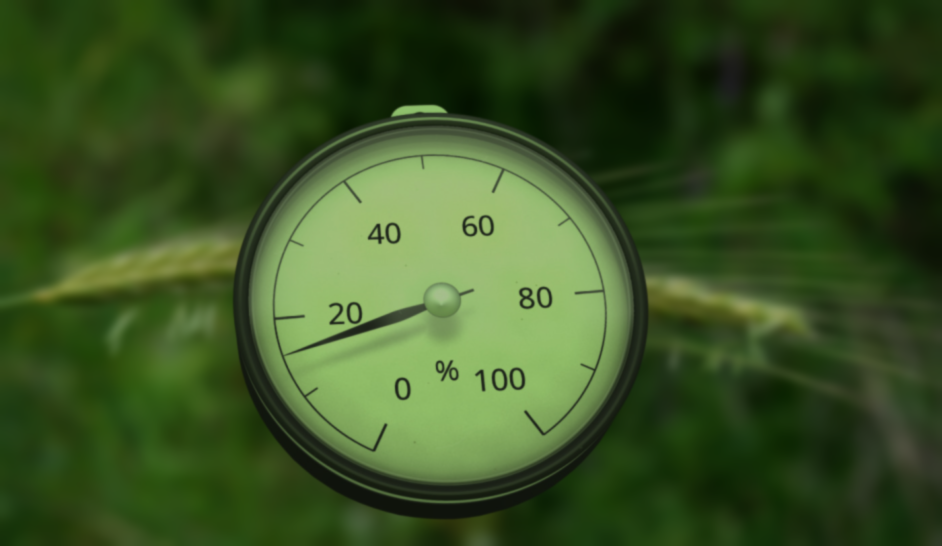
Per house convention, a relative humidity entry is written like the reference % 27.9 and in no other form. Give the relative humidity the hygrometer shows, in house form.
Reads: % 15
